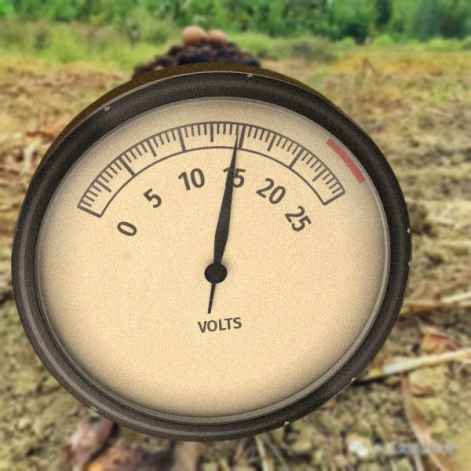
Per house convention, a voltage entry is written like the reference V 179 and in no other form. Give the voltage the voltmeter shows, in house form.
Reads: V 14.5
